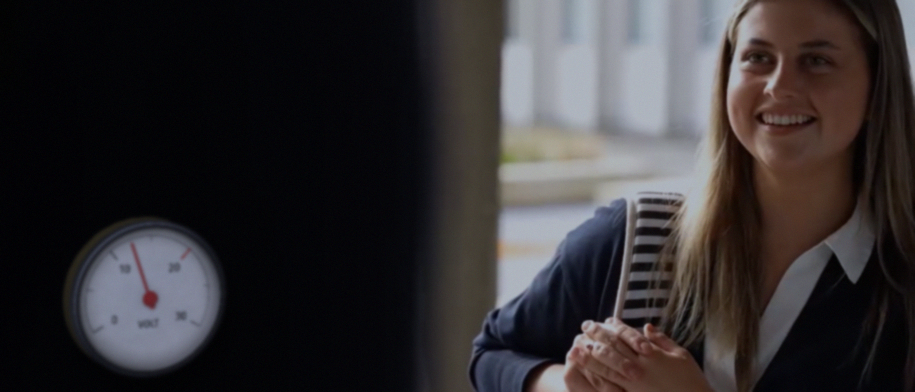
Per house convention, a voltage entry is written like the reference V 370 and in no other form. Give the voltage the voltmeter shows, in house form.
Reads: V 12.5
